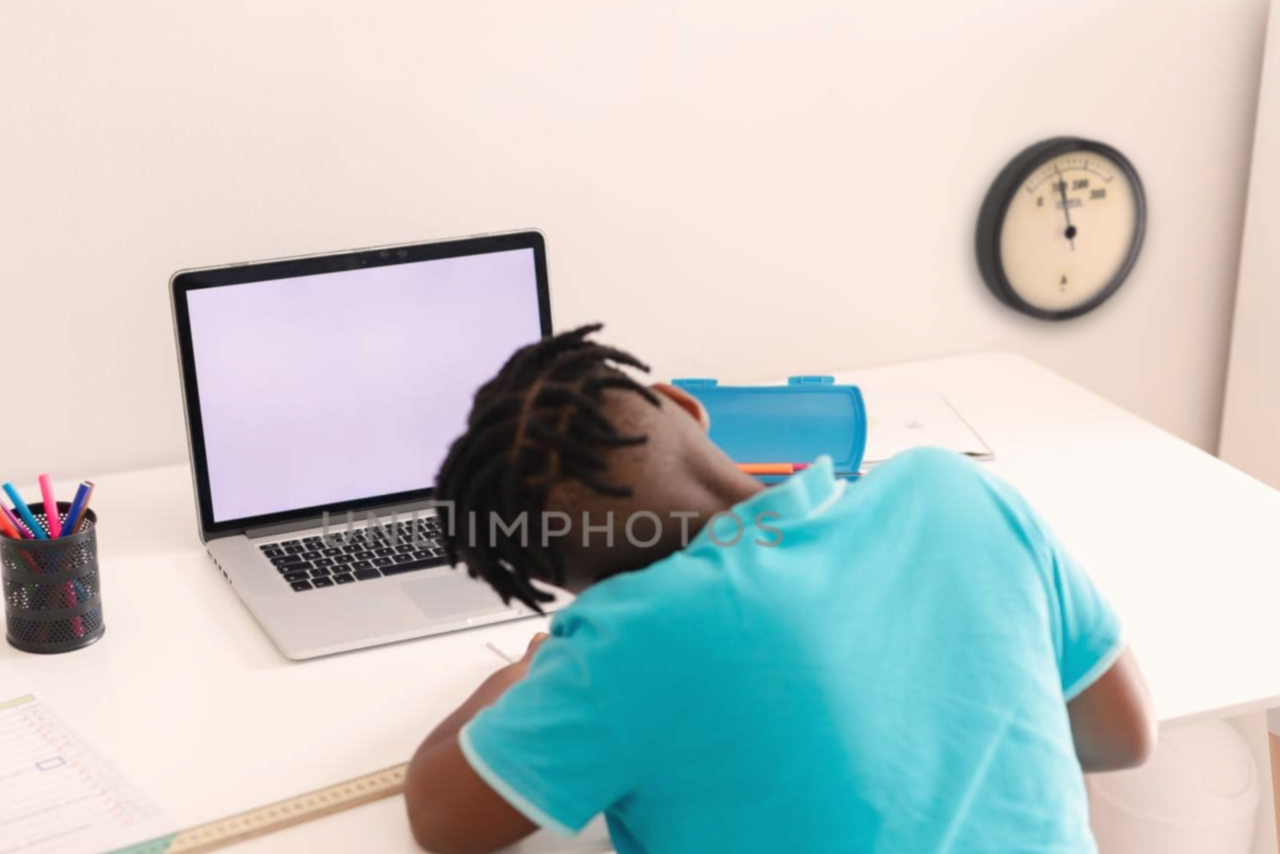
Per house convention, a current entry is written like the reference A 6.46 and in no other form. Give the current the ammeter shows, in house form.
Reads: A 100
